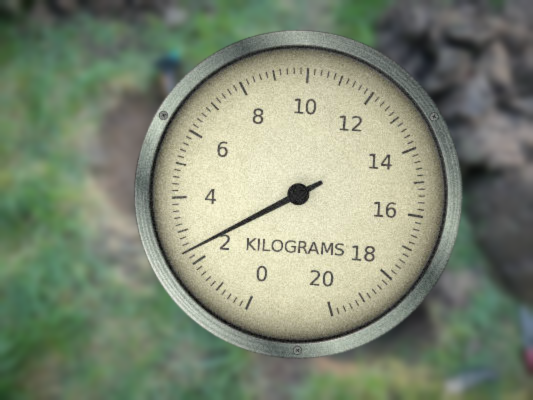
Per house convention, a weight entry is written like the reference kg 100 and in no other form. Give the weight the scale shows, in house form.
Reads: kg 2.4
